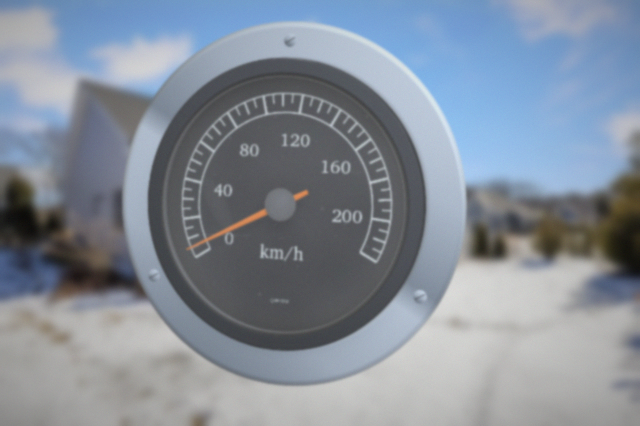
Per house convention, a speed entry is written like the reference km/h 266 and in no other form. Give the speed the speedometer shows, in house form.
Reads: km/h 5
